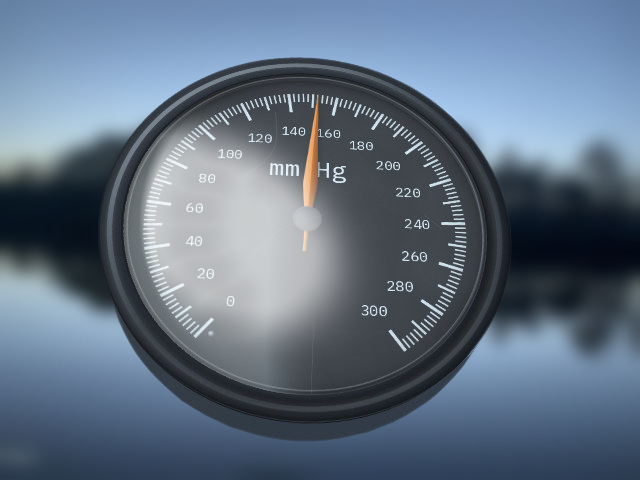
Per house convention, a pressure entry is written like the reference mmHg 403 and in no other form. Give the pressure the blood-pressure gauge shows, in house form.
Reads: mmHg 152
